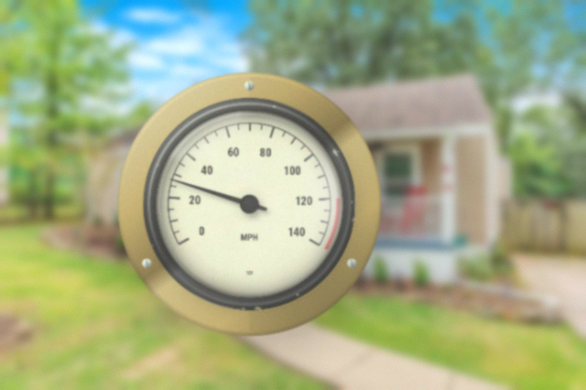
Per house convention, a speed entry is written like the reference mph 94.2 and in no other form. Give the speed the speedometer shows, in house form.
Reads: mph 27.5
